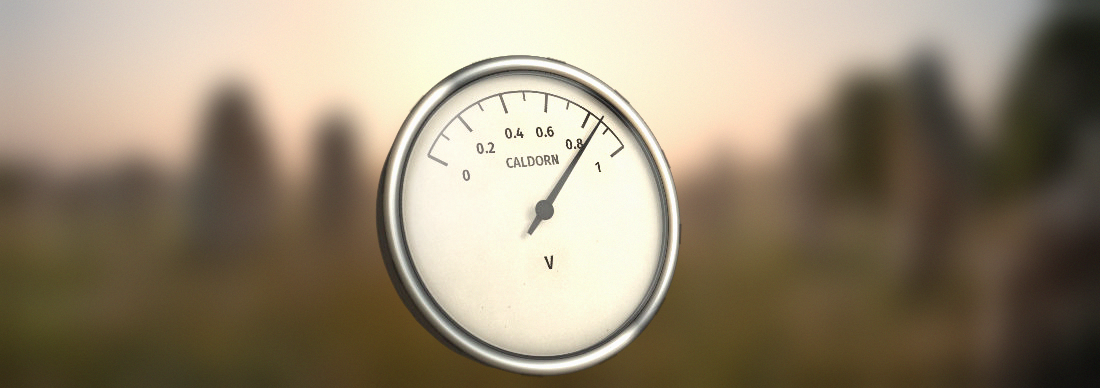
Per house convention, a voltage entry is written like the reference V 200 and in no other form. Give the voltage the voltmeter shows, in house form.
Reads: V 0.85
